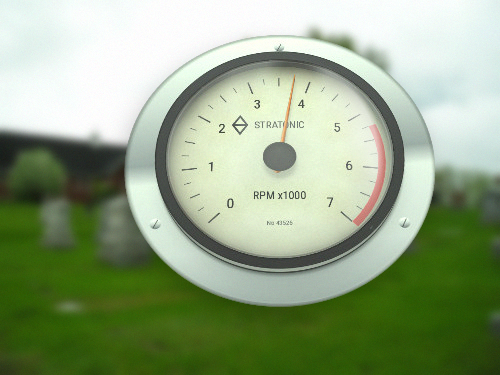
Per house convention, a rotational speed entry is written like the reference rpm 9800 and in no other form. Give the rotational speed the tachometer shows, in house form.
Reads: rpm 3750
